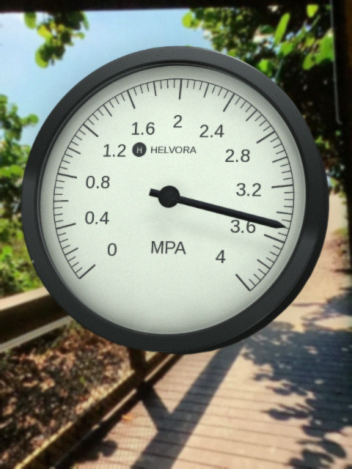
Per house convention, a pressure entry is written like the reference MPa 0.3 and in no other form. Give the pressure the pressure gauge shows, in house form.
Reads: MPa 3.5
